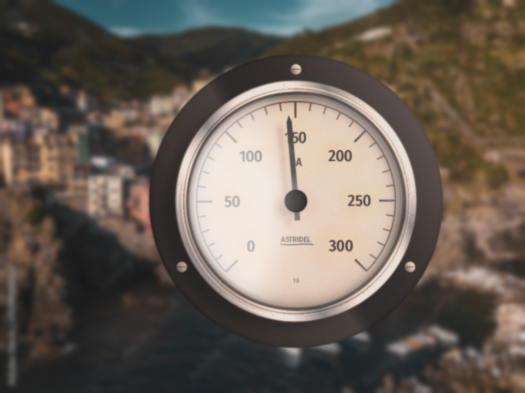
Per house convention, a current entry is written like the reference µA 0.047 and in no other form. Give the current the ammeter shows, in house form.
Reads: µA 145
